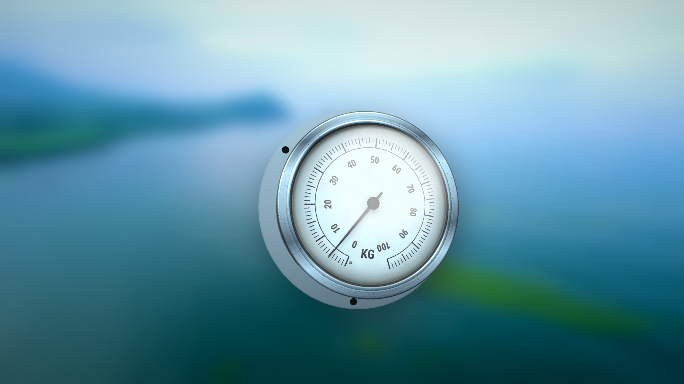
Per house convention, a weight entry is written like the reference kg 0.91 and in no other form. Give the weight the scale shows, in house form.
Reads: kg 5
